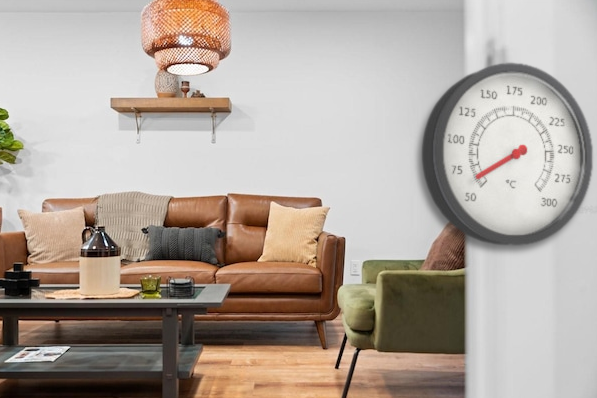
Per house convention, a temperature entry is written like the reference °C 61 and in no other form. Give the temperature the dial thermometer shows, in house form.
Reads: °C 62.5
